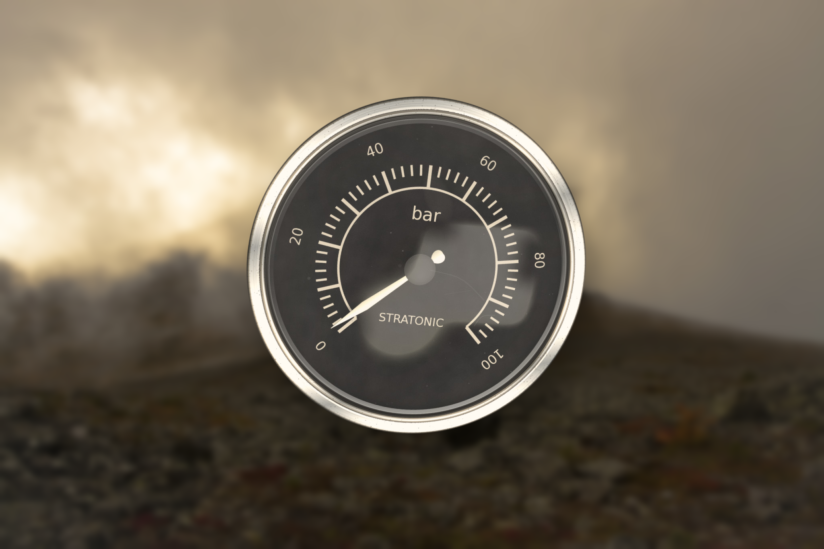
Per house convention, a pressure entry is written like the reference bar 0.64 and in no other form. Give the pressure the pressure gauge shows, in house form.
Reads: bar 2
